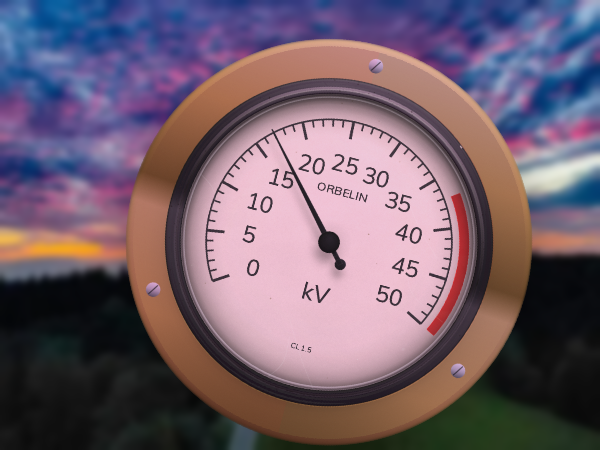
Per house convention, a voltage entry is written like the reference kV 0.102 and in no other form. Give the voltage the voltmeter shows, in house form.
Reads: kV 17
